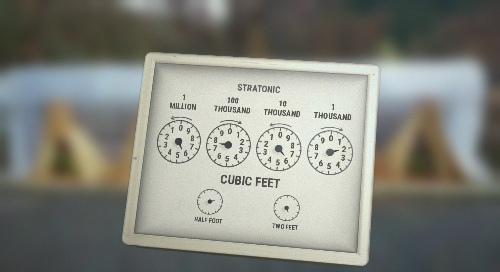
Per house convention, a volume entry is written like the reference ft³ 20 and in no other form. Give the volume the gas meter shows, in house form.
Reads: ft³ 576200
